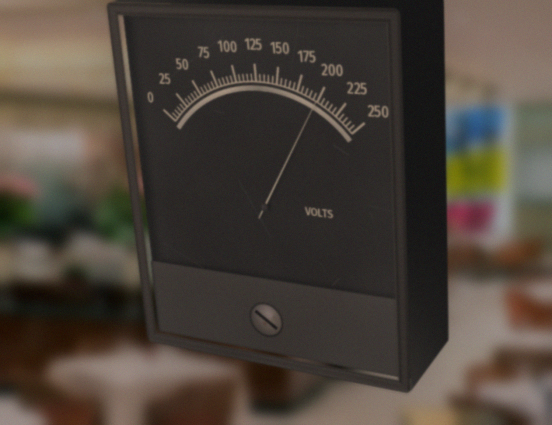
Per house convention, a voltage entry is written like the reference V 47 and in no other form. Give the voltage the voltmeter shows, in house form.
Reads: V 200
